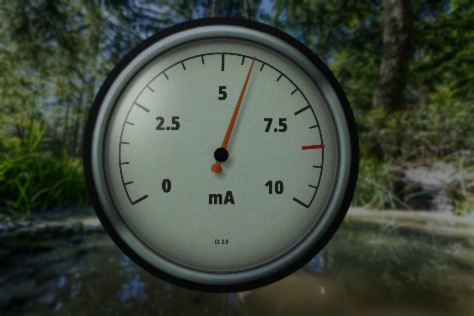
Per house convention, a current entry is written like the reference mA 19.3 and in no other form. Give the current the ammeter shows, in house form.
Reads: mA 5.75
